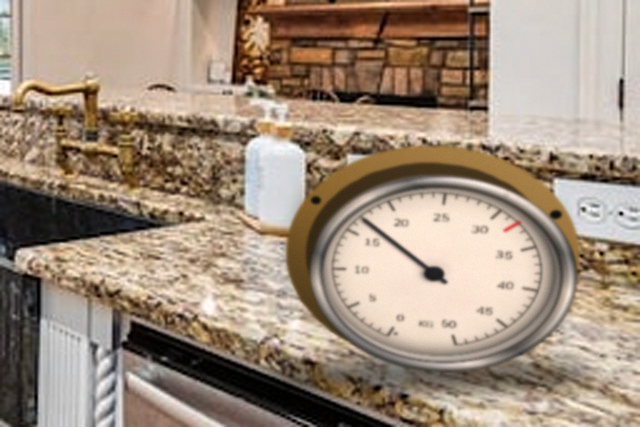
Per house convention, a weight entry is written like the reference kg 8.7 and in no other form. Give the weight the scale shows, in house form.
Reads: kg 17
